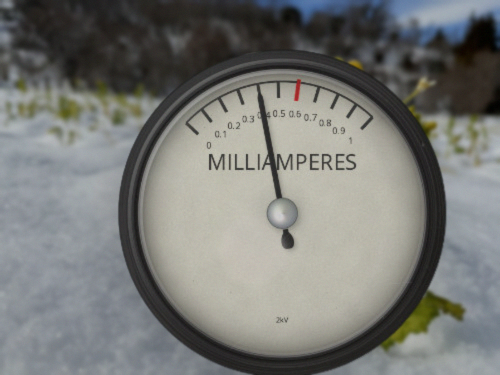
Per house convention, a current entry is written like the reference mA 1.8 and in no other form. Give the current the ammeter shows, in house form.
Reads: mA 0.4
